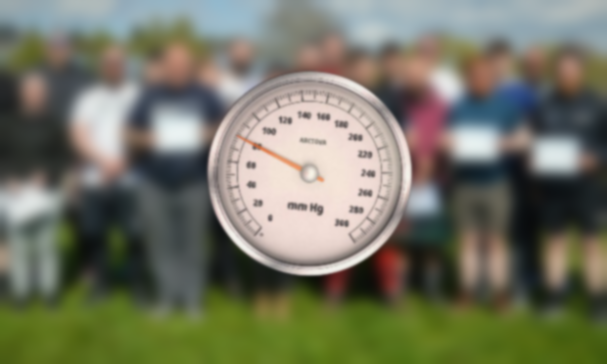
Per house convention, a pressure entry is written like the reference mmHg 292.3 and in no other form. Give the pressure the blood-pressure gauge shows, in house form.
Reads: mmHg 80
